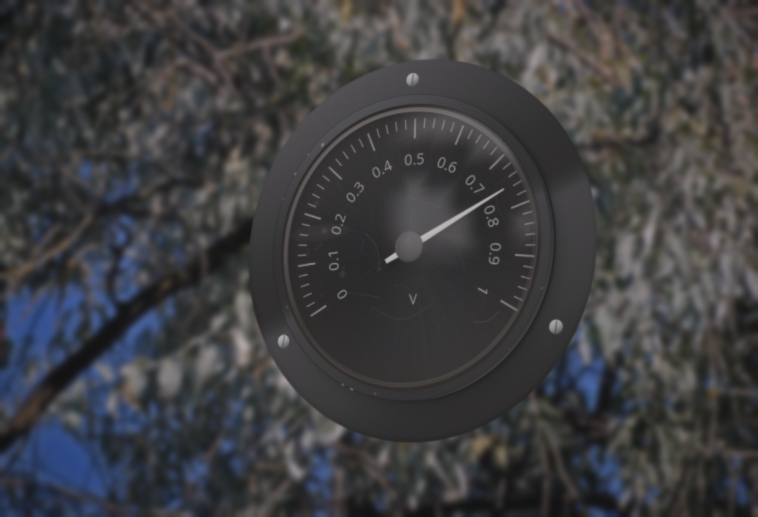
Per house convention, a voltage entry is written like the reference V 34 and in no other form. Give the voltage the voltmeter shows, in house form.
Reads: V 0.76
